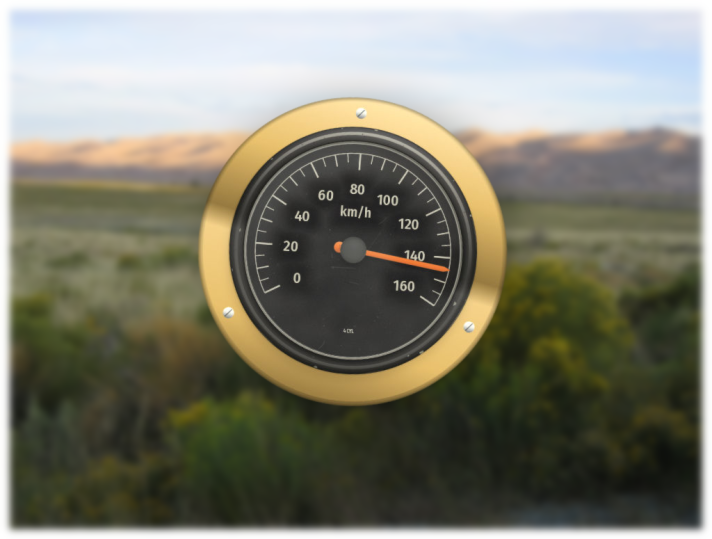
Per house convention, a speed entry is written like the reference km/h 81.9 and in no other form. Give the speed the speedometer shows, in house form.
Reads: km/h 145
